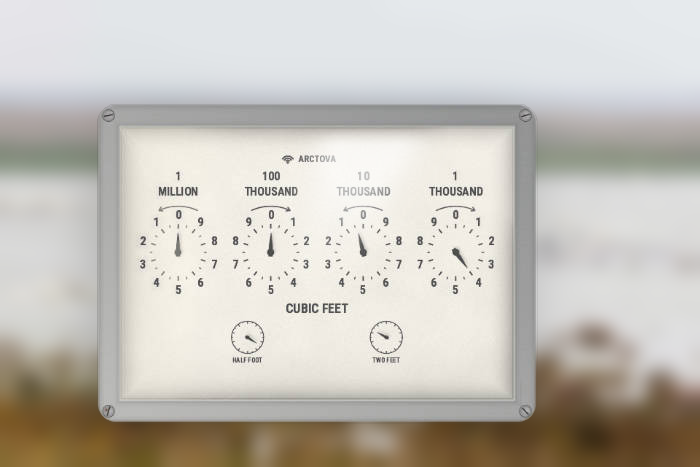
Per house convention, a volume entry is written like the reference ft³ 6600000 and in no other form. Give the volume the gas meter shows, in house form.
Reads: ft³ 400
